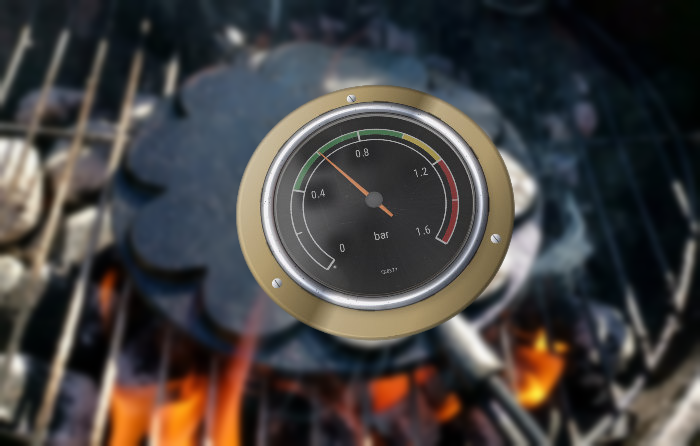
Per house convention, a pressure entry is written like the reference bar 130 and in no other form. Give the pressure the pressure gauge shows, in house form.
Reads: bar 0.6
